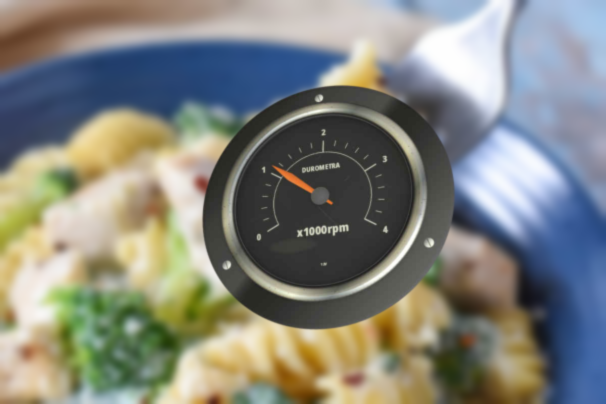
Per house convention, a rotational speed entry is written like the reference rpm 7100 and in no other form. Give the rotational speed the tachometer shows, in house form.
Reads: rpm 1100
